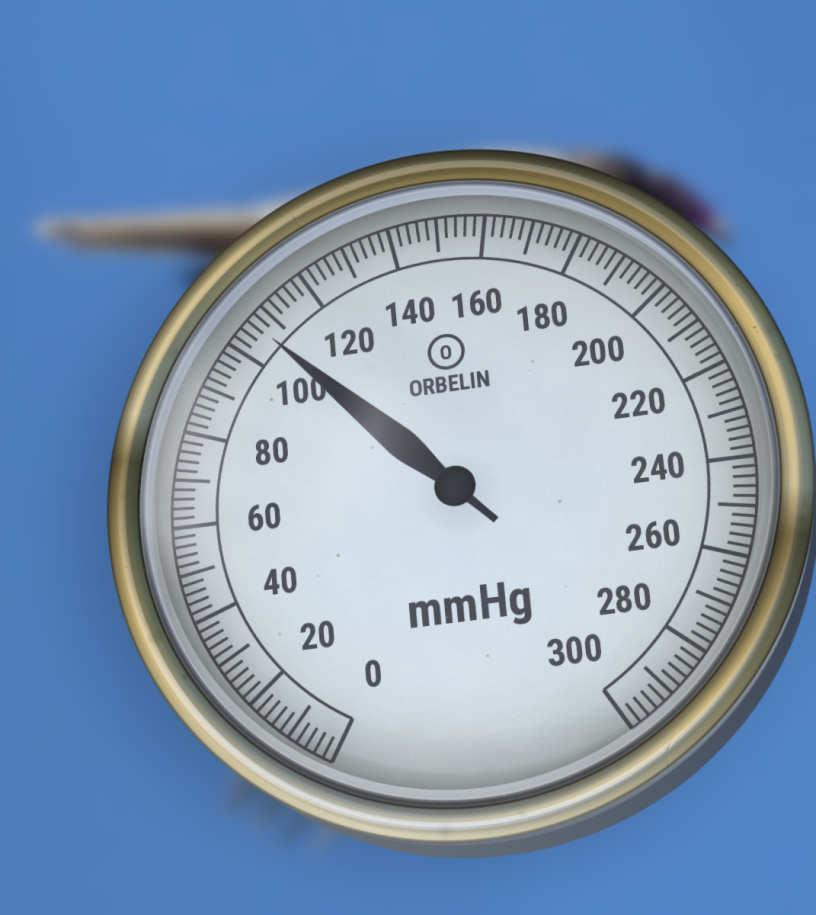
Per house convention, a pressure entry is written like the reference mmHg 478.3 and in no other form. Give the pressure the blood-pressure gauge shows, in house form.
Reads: mmHg 106
